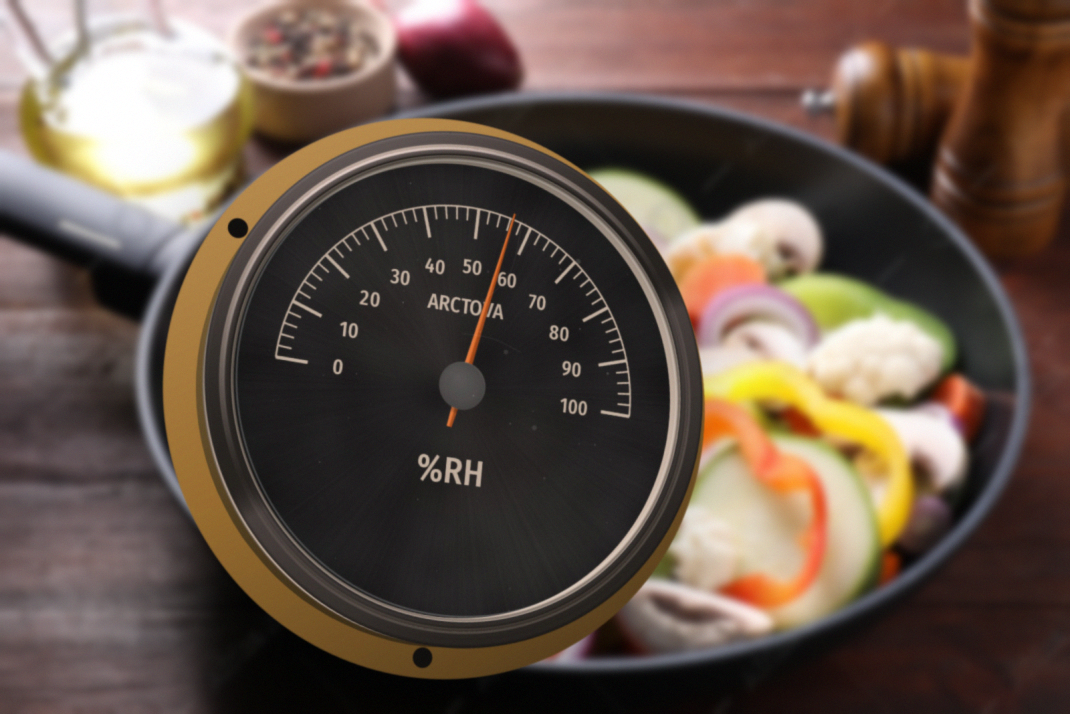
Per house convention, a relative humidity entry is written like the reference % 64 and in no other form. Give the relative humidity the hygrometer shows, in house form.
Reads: % 56
